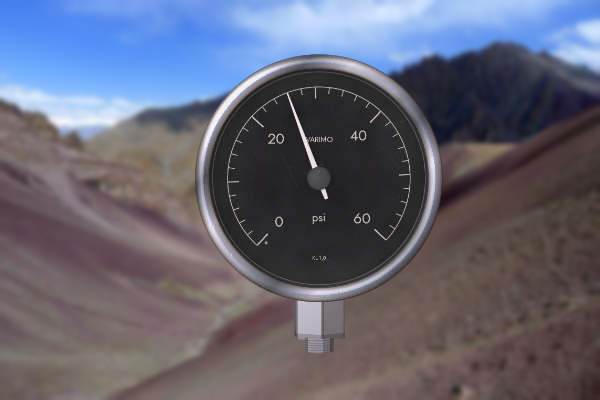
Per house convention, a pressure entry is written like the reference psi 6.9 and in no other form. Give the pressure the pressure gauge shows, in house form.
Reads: psi 26
